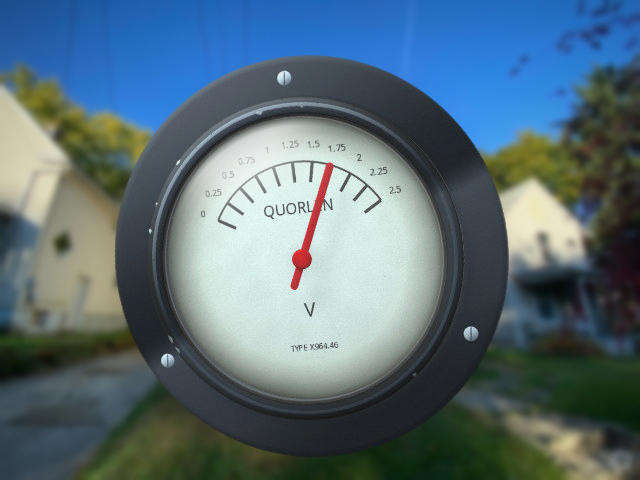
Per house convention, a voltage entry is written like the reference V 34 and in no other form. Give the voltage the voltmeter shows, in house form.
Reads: V 1.75
